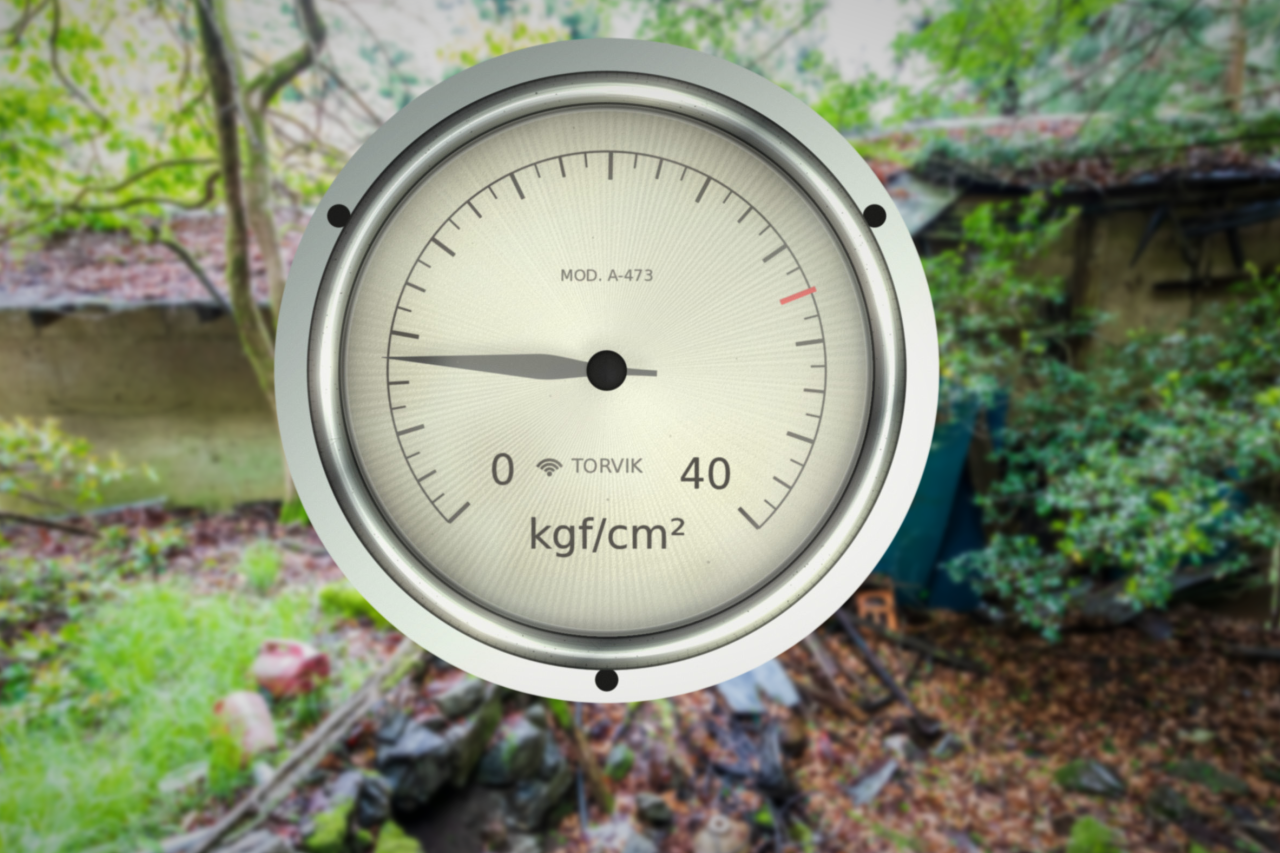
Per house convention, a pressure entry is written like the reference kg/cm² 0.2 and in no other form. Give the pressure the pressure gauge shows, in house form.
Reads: kg/cm² 7
